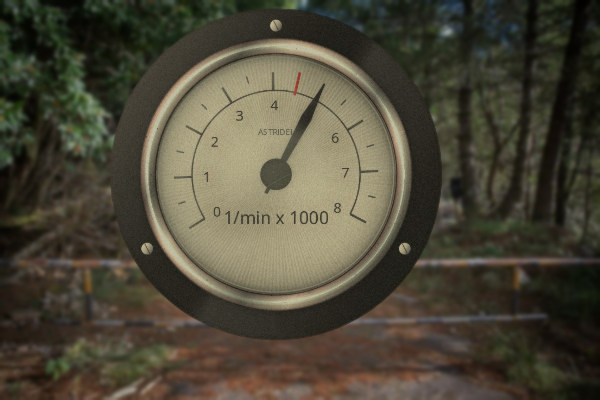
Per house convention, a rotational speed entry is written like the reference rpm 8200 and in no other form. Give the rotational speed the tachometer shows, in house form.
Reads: rpm 5000
